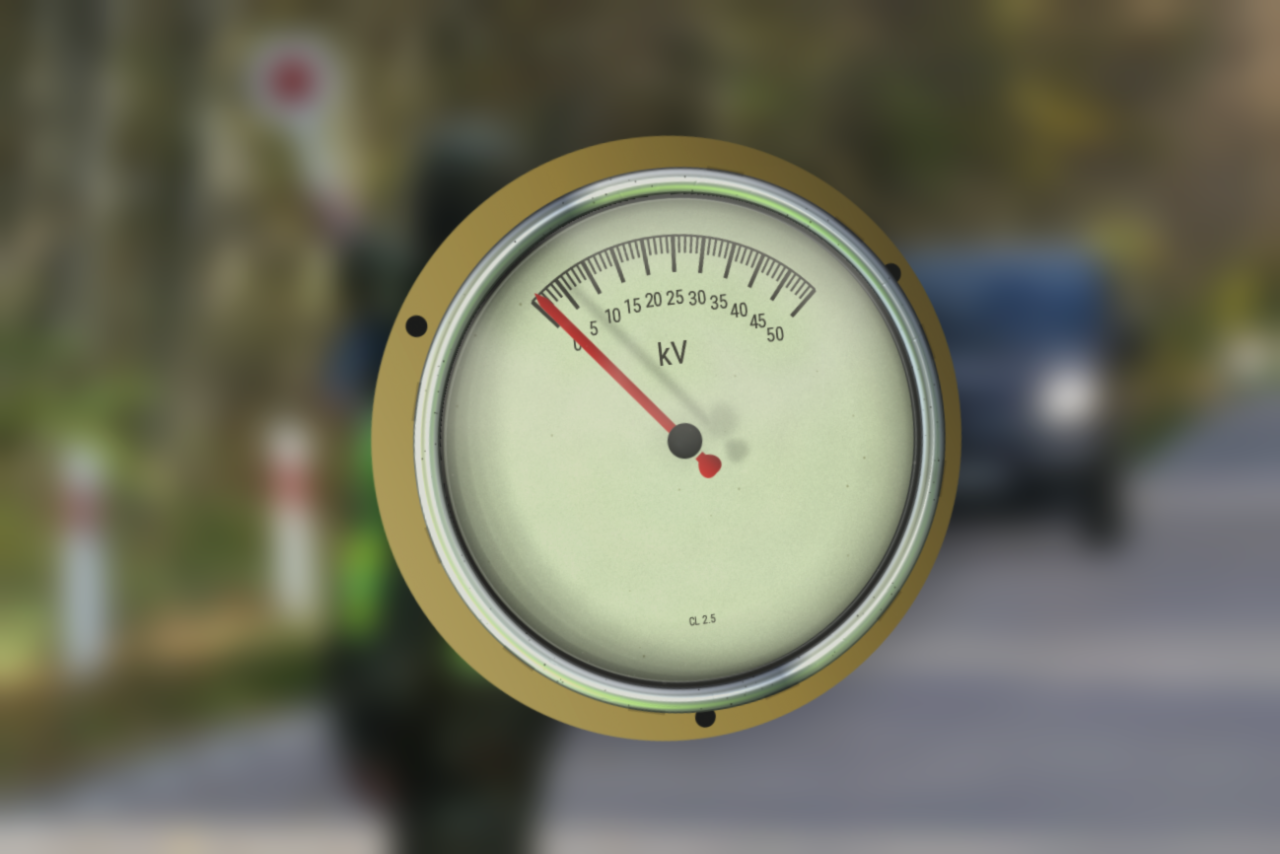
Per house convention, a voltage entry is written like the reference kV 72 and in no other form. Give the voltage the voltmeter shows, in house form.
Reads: kV 1
